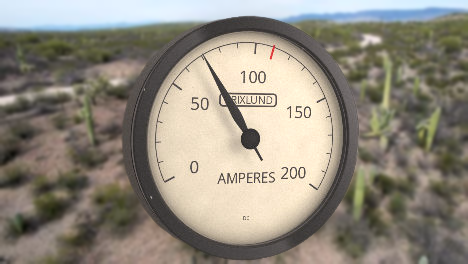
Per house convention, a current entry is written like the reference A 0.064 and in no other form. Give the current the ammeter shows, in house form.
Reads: A 70
